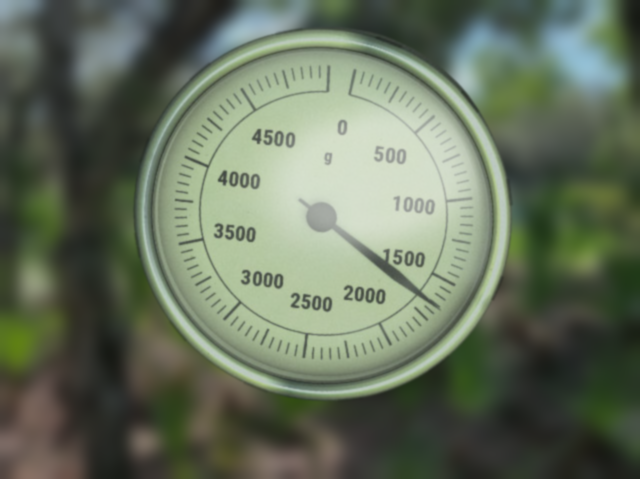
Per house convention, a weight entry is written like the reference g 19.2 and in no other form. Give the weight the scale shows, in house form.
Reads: g 1650
